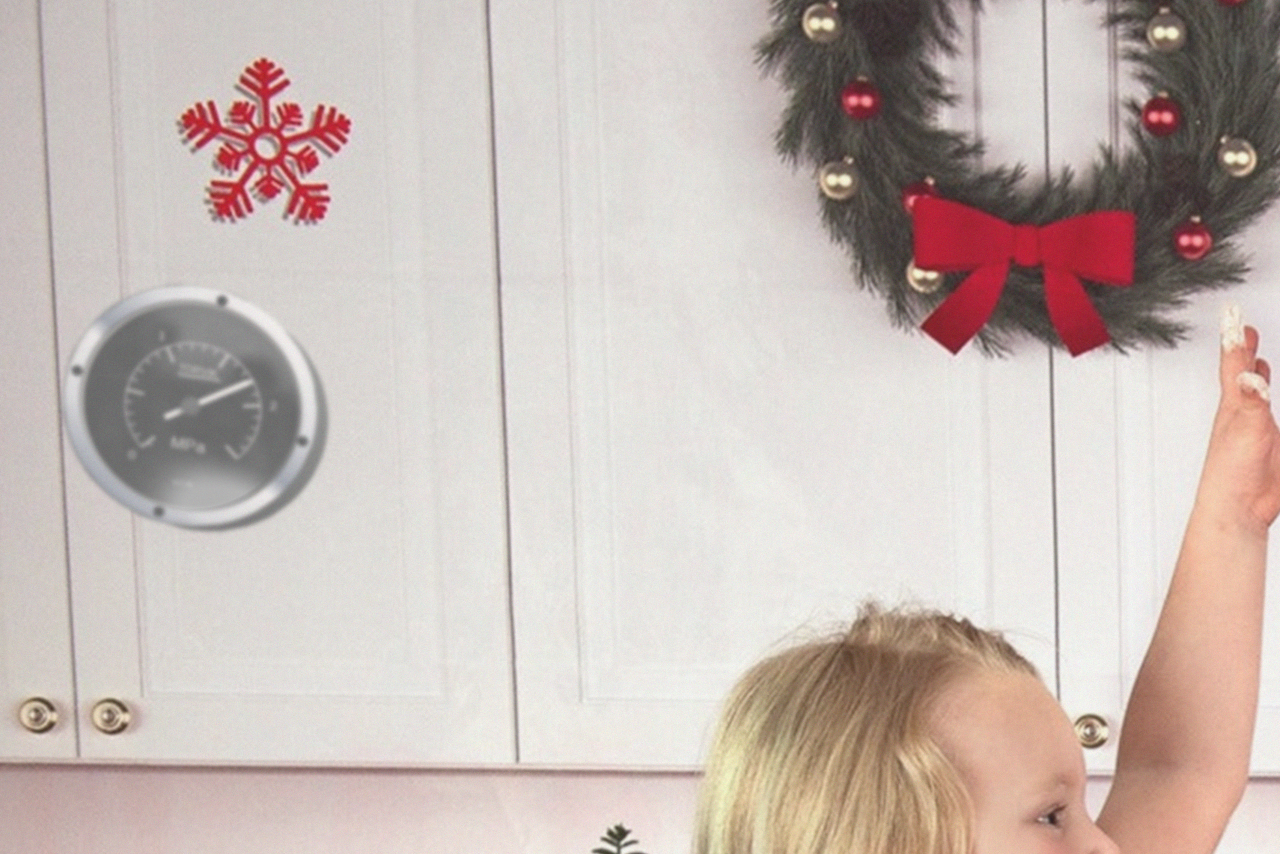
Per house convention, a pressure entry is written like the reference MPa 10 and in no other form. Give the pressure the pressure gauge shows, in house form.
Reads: MPa 1.8
